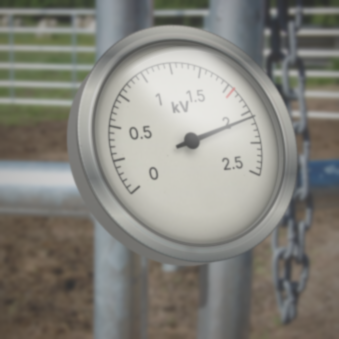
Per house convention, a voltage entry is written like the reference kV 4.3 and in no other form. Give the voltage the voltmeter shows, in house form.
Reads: kV 2.05
